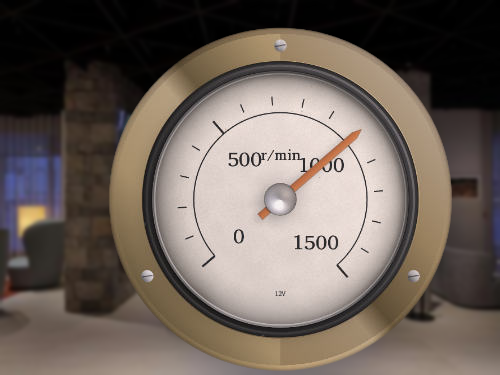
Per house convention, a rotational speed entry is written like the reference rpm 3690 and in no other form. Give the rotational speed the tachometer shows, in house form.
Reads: rpm 1000
